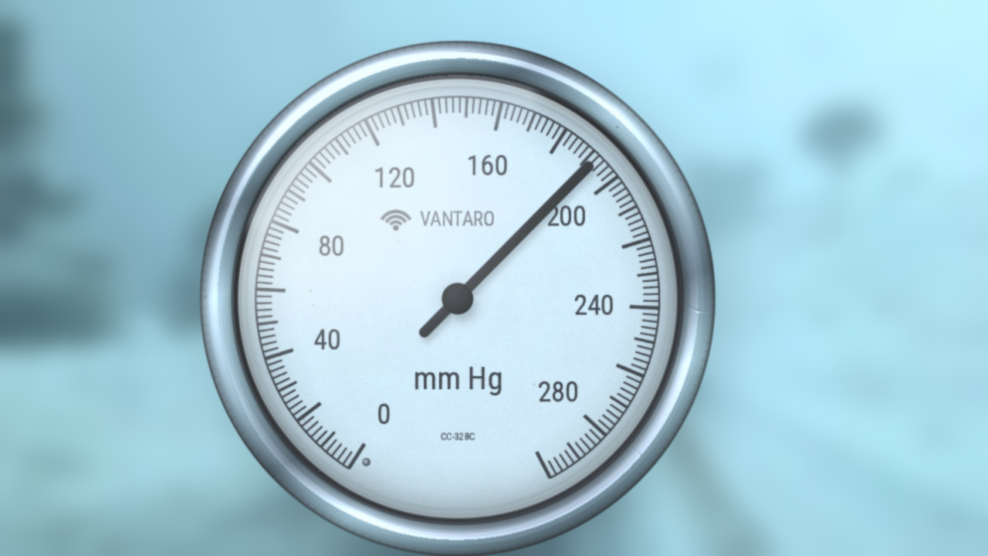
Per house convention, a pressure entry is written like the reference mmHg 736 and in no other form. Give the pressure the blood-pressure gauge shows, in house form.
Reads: mmHg 192
